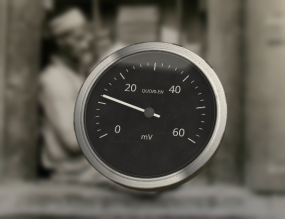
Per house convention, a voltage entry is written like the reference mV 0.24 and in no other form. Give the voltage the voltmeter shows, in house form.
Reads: mV 12
